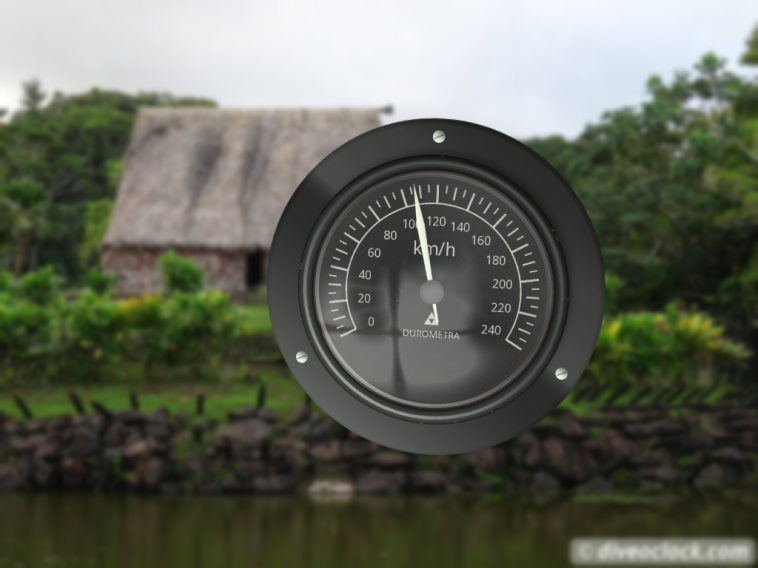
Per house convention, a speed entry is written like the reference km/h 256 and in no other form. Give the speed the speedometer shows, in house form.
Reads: km/h 107.5
